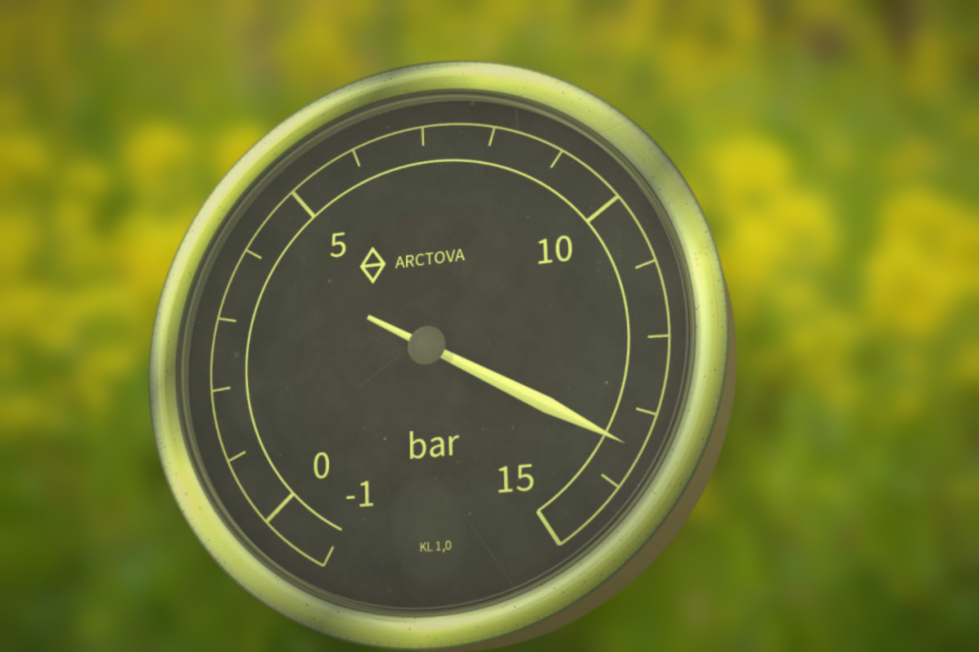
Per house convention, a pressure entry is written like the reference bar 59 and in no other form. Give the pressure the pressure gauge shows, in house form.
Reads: bar 13.5
